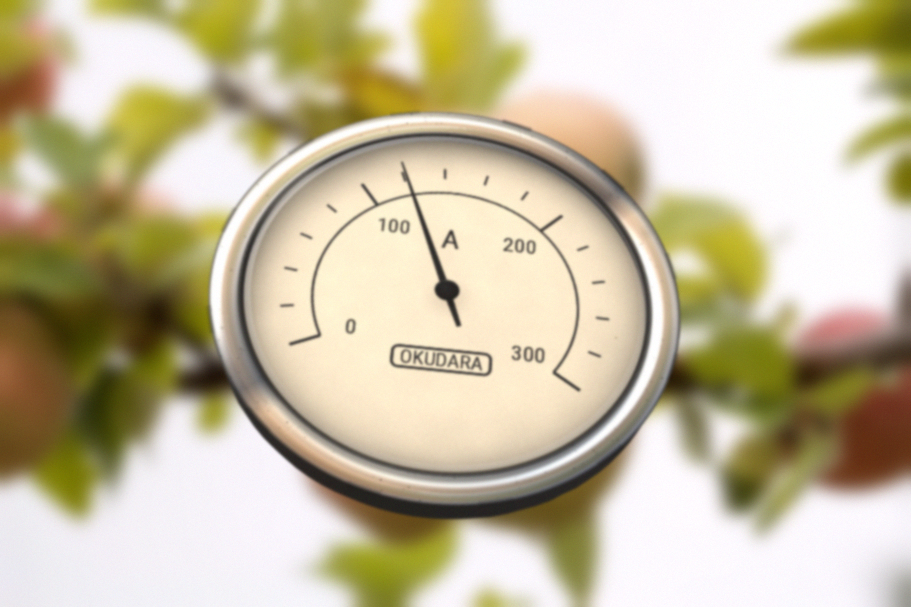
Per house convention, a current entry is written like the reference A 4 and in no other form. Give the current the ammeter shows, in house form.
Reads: A 120
